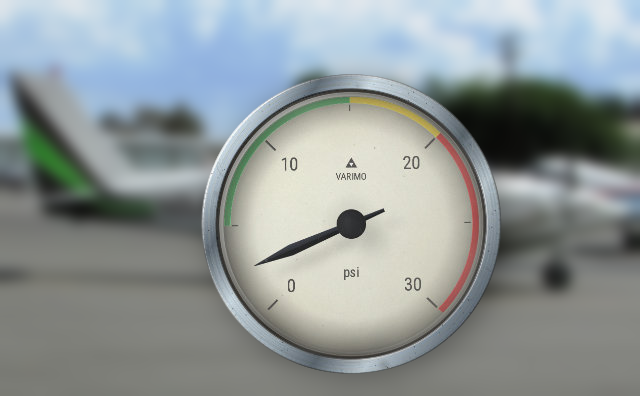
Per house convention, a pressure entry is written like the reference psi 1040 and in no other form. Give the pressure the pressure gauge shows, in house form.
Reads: psi 2.5
